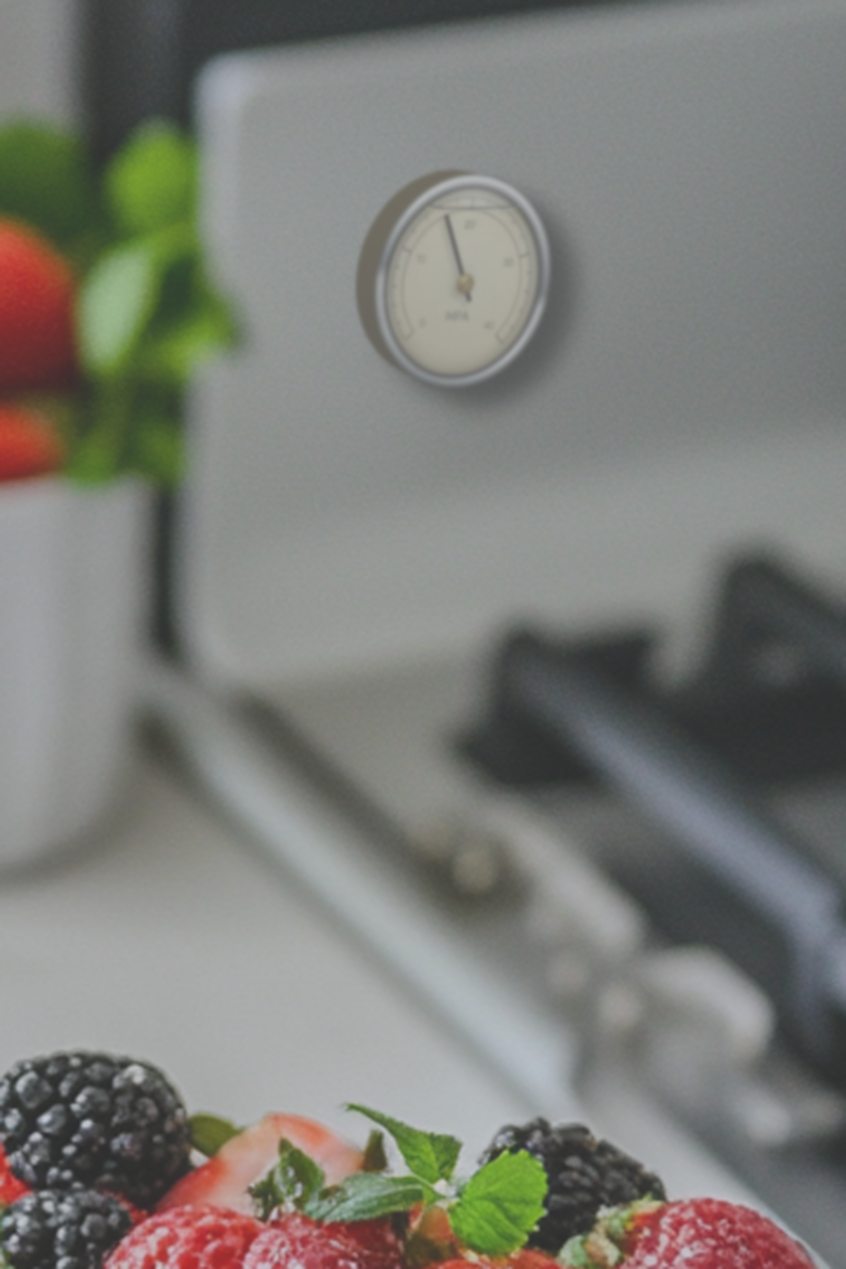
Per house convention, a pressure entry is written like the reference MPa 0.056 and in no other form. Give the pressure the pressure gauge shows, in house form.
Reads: MPa 16
